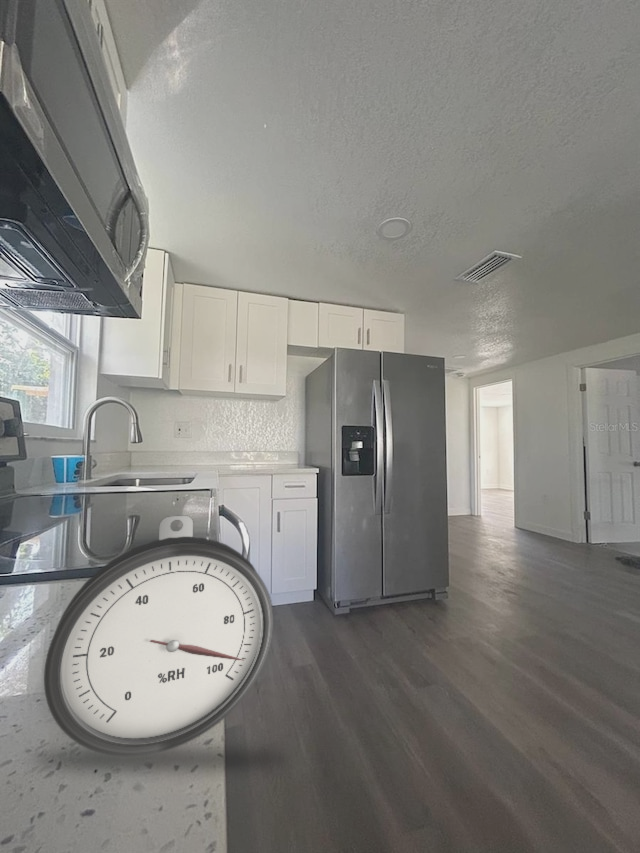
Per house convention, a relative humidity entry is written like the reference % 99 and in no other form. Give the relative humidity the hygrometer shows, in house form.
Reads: % 94
